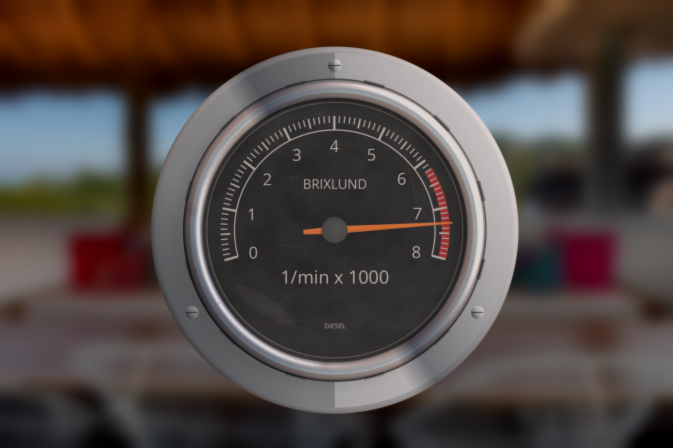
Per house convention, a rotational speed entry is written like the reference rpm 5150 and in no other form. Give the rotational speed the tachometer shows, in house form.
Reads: rpm 7300
